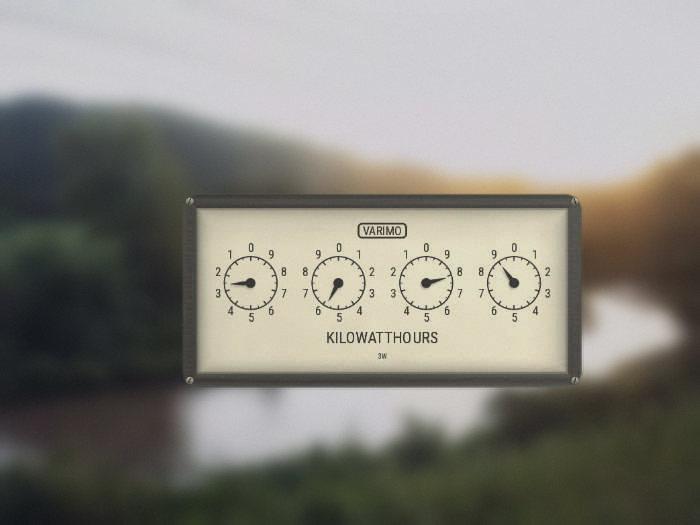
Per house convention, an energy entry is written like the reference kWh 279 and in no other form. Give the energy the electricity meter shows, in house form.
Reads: kWh 2579
